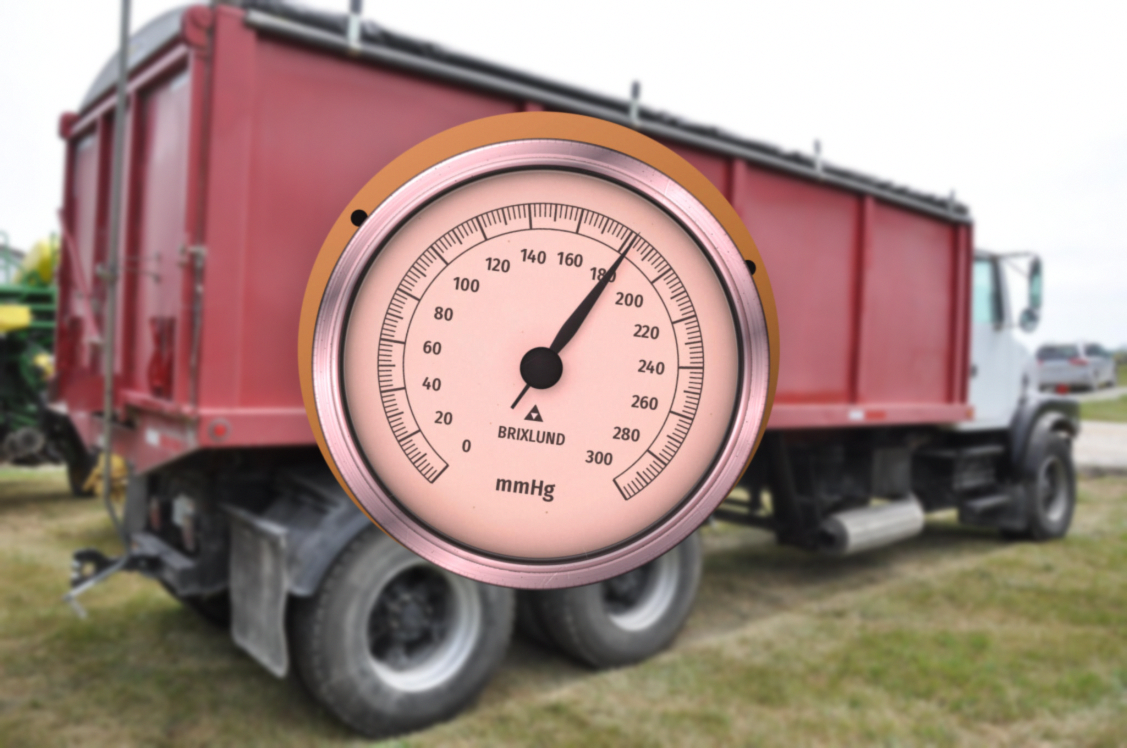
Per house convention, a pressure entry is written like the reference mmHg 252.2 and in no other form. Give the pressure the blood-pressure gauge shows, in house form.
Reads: mmHg 182
